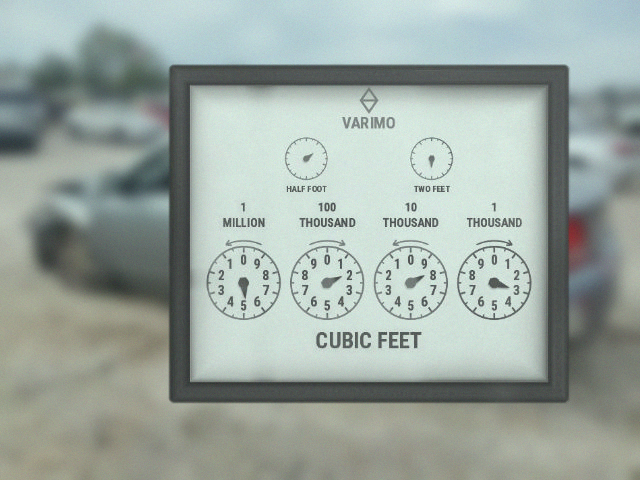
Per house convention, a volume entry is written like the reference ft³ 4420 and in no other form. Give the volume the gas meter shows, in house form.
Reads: ft³ 518300
